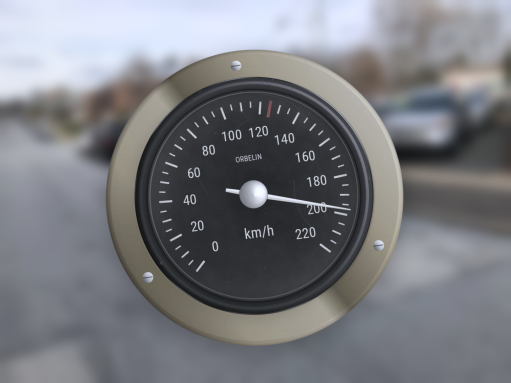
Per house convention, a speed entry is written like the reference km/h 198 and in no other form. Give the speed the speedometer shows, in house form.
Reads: km/h 197.5
